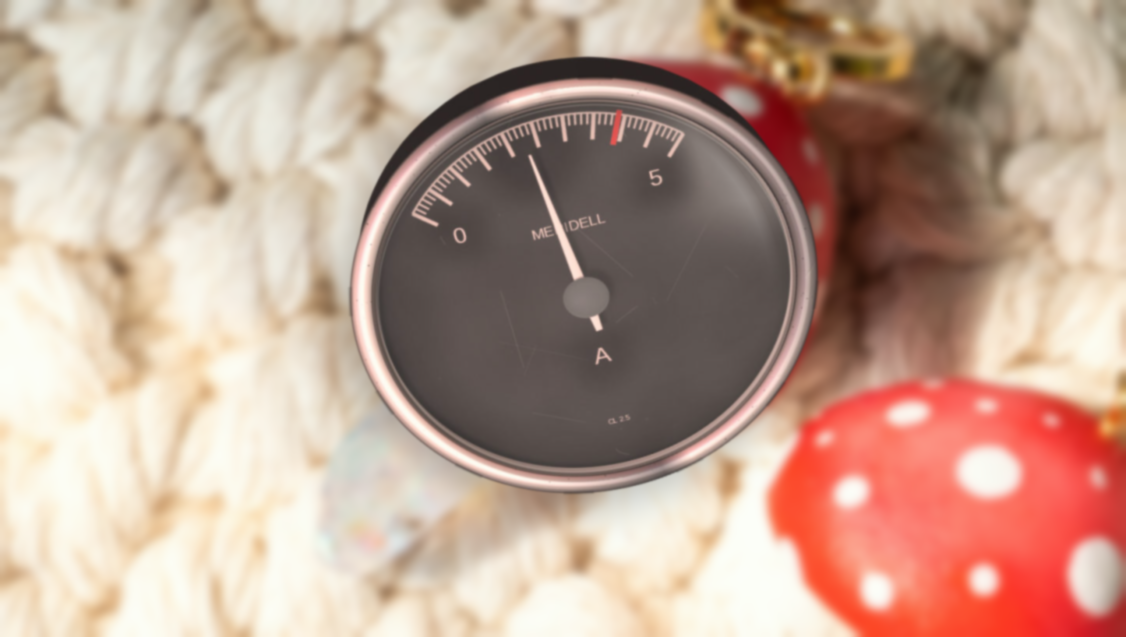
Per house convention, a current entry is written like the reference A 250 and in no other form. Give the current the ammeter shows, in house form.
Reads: A 2.3
